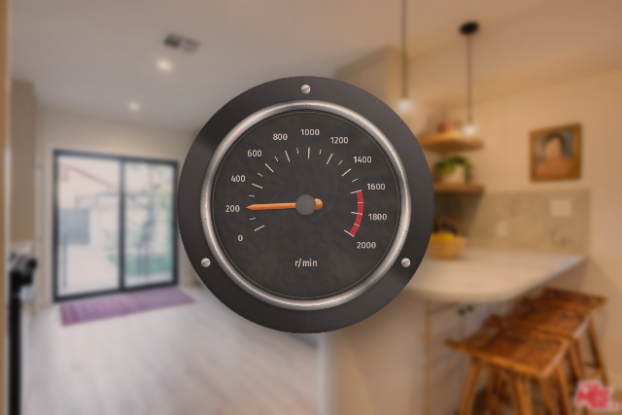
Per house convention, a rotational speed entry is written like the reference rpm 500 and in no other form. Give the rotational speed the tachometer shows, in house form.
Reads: rpm 200
